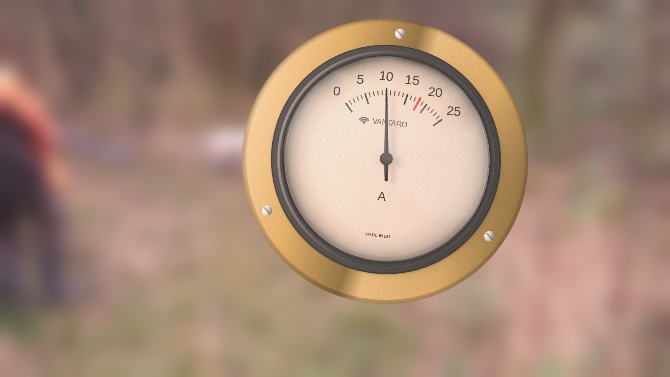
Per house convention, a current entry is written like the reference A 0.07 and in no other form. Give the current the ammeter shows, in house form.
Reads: A 10
